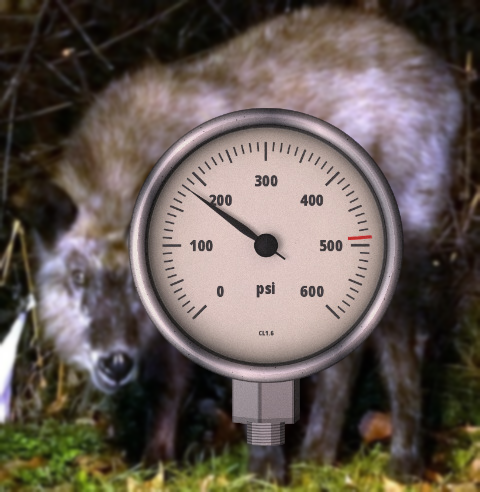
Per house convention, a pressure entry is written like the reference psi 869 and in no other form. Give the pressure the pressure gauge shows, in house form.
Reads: psi 180
